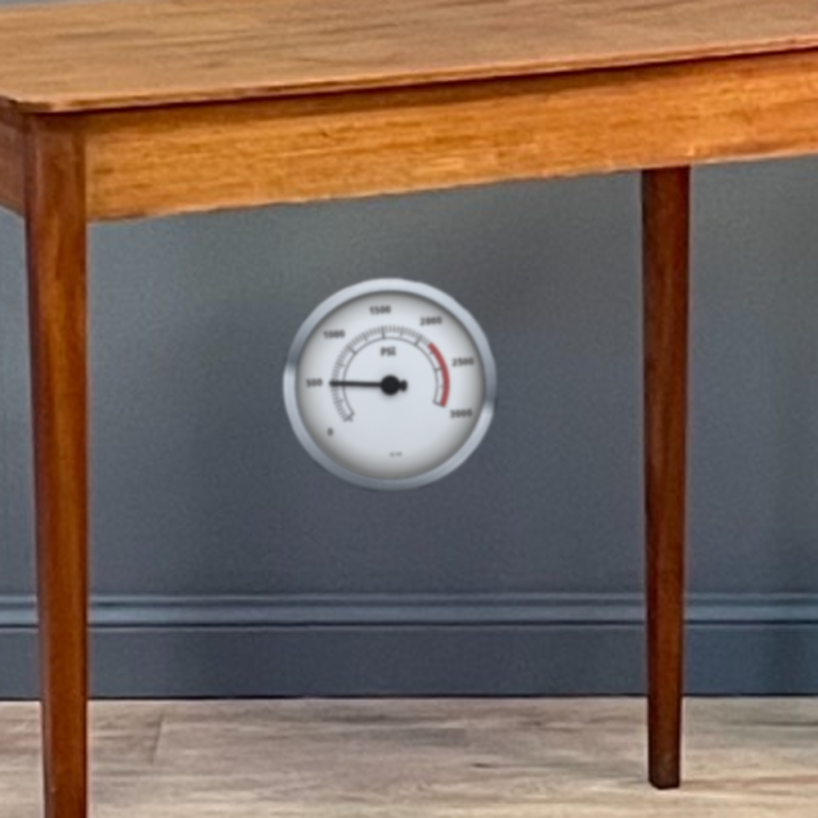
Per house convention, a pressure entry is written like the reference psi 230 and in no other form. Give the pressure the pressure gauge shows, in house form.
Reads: psi 500
